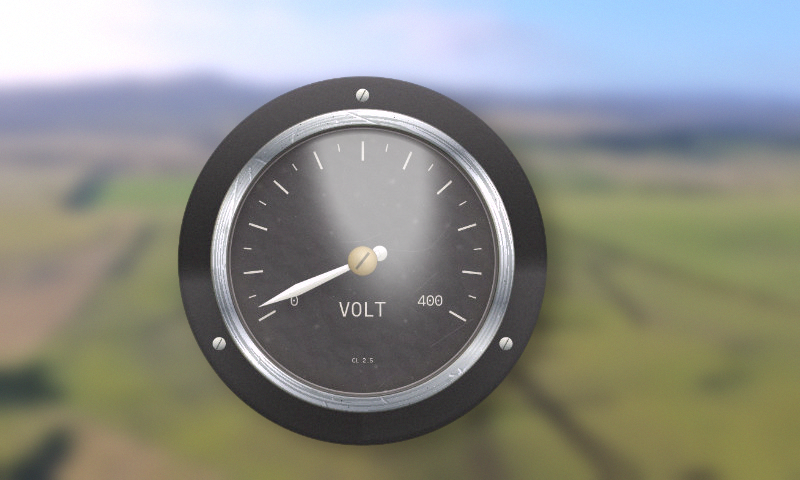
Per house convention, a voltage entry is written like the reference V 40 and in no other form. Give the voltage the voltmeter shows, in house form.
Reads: V 10
